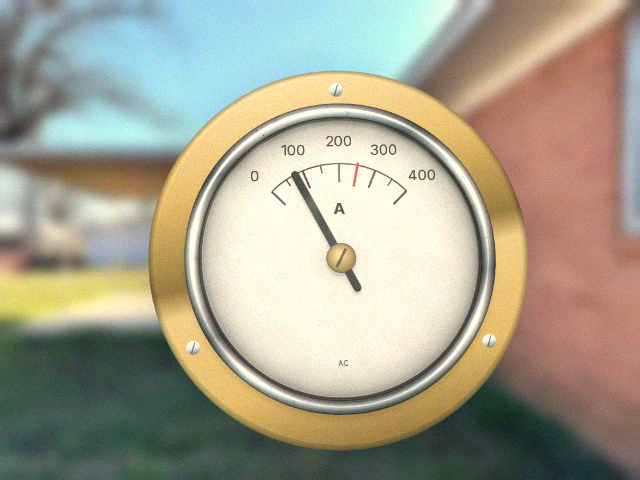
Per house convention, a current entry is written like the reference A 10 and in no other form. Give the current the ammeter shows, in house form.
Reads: A 75
